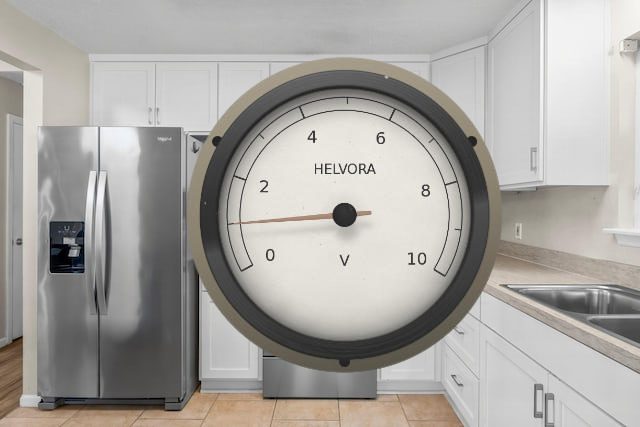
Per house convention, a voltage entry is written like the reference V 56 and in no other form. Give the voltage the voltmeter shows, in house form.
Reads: V 1
